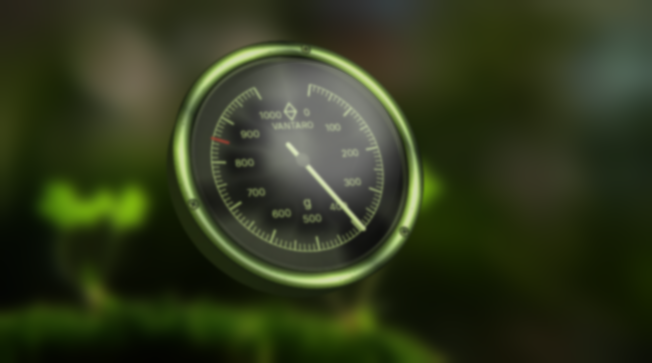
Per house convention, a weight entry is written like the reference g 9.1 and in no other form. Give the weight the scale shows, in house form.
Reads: g 400
